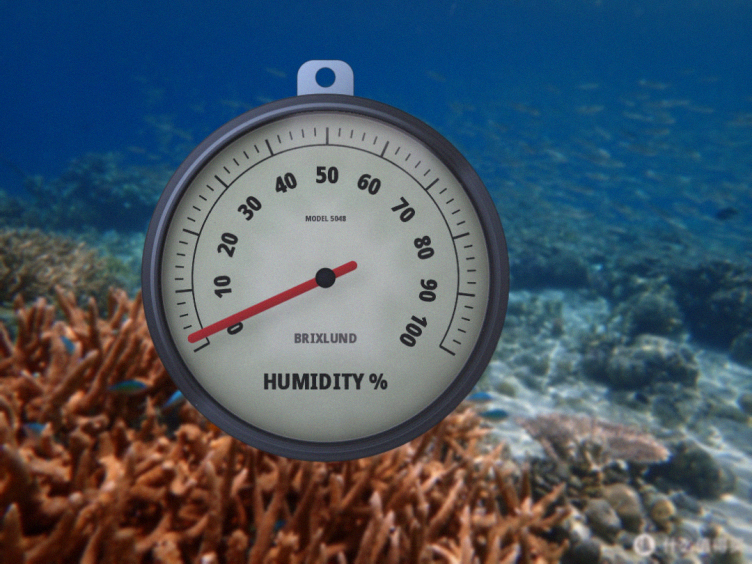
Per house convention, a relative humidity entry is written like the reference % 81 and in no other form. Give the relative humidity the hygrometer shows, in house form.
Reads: % 2
